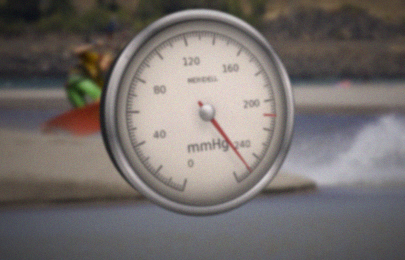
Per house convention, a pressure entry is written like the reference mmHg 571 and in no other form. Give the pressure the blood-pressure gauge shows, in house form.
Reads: mmHg 250
